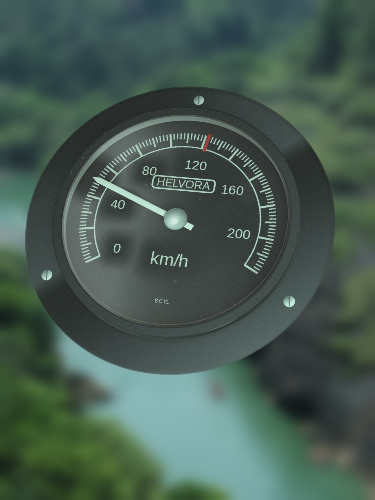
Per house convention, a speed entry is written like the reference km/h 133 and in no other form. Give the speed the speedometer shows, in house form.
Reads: km/h 50
